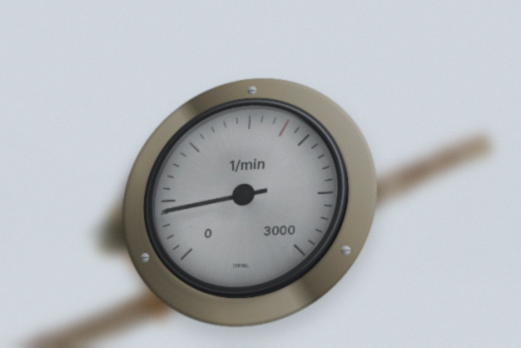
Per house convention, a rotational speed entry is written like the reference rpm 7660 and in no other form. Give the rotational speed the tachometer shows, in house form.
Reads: rpm 400
